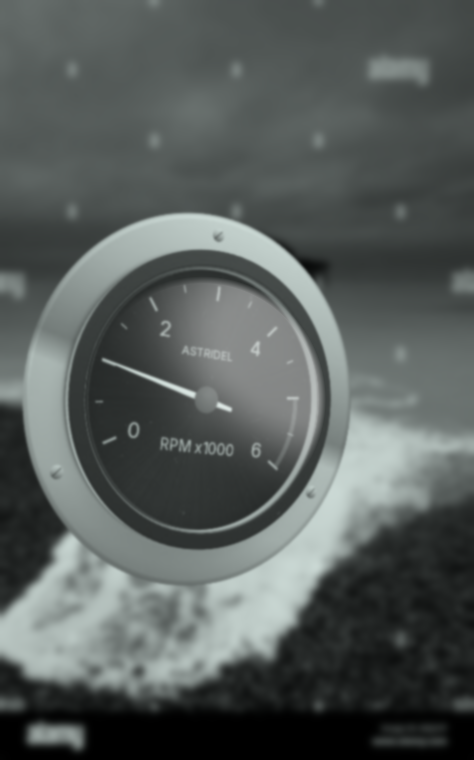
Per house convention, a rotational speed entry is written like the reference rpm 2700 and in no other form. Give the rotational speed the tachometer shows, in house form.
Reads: rpm 1000
